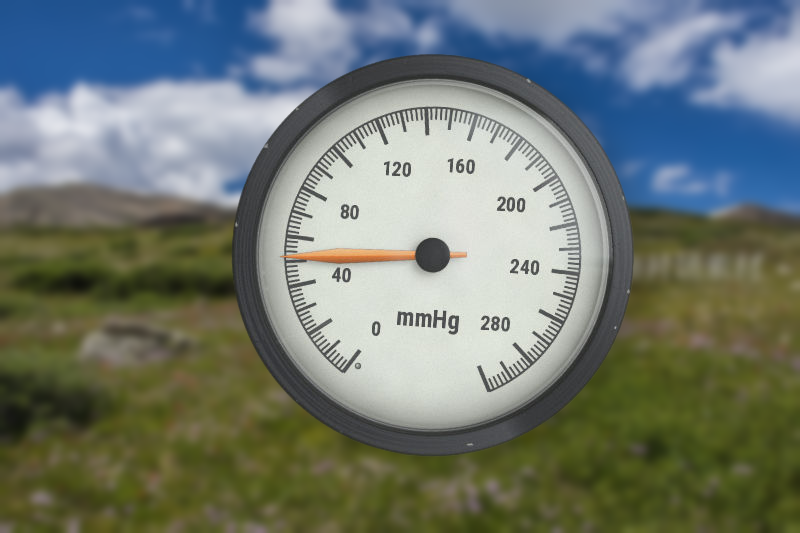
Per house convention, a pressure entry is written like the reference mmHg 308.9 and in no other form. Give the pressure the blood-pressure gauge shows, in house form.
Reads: mmHg 52
